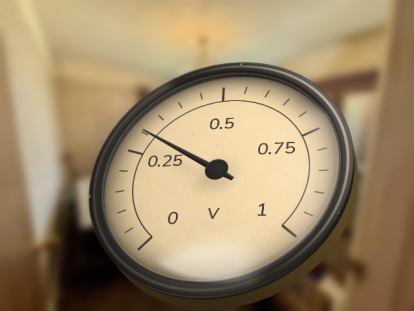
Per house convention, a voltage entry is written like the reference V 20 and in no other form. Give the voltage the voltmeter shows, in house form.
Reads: V 0.3
